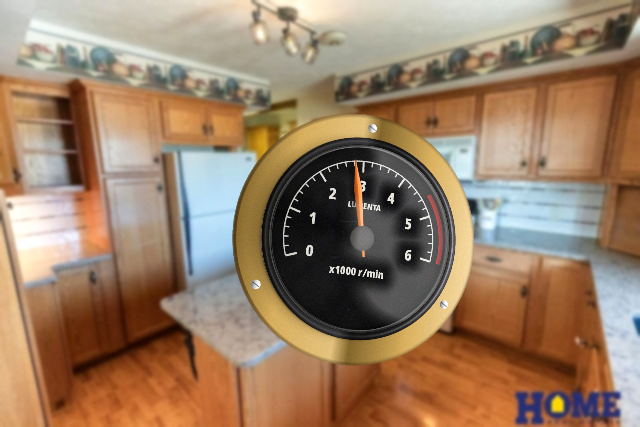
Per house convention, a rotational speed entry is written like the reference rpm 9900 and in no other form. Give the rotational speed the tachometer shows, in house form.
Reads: rpm 2800
